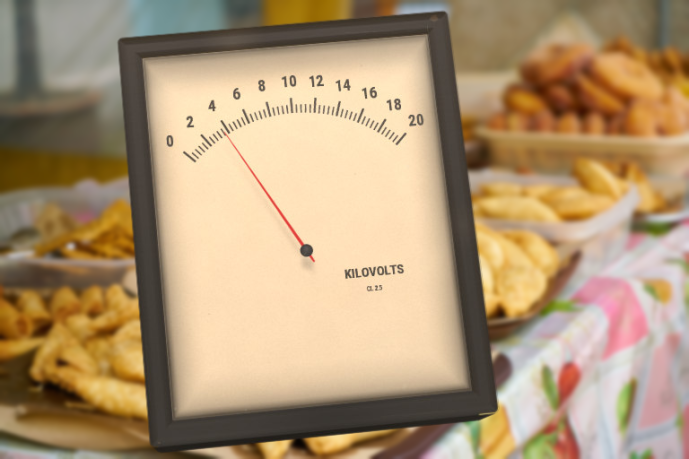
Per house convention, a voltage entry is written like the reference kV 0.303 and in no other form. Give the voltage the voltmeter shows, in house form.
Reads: kV 3.6
